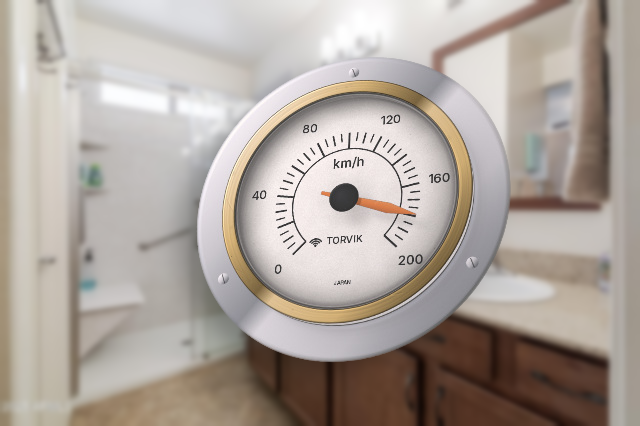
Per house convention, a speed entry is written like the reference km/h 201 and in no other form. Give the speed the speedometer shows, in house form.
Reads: km/h 180
